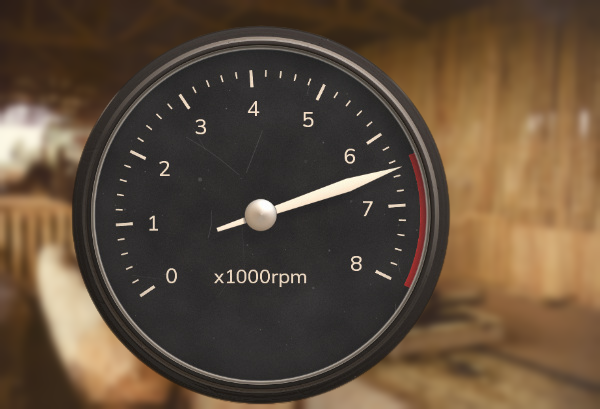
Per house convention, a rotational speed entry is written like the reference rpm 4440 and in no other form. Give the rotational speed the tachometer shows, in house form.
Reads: rpm 6500
